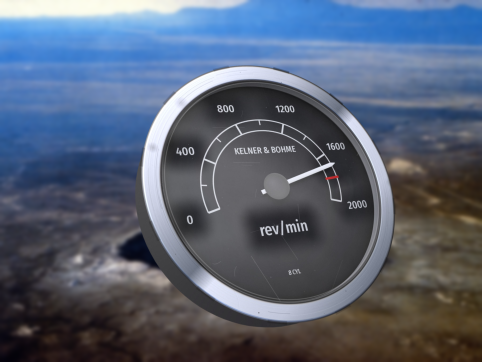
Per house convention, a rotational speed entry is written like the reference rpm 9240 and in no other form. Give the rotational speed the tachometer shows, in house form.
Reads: rpm 1700
